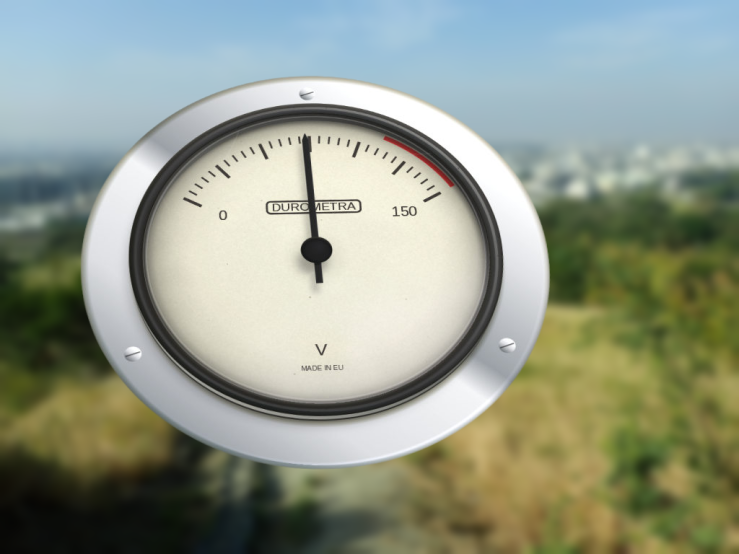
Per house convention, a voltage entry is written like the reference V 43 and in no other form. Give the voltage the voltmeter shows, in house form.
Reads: V 72.5
